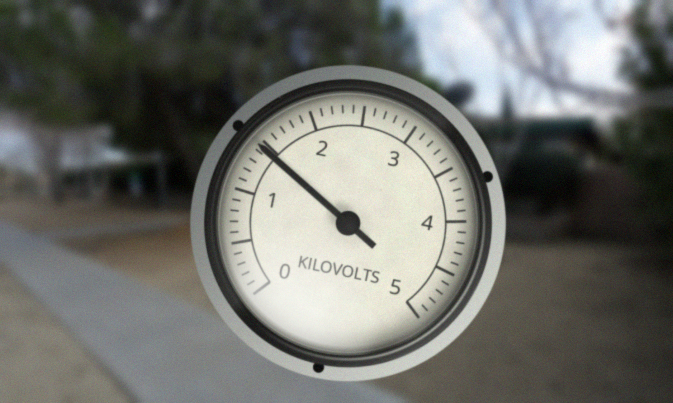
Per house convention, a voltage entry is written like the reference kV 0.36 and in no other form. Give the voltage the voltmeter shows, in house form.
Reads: kV 1.45
